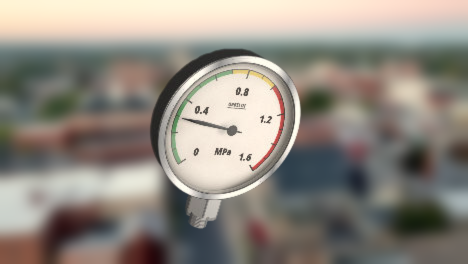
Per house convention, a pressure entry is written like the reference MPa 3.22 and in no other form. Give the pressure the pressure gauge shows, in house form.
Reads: MPa 0.3
